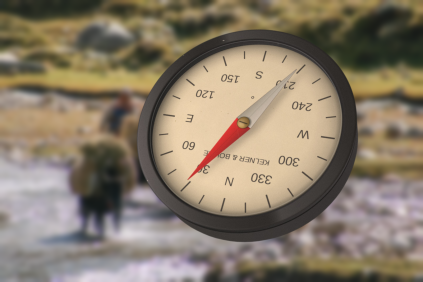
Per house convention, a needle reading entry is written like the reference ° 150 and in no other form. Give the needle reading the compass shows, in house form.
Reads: ° 30
